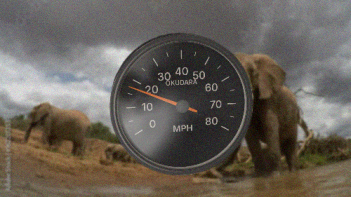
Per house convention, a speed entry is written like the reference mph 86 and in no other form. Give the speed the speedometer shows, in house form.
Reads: mph 17.5
